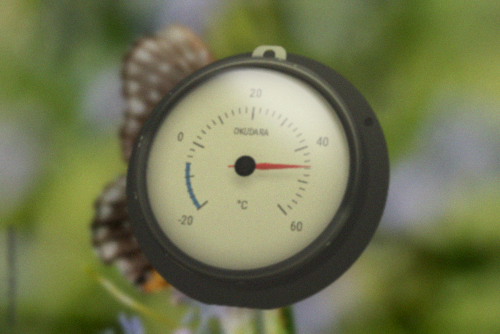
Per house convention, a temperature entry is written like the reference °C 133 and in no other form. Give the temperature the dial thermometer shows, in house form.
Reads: °C 46
